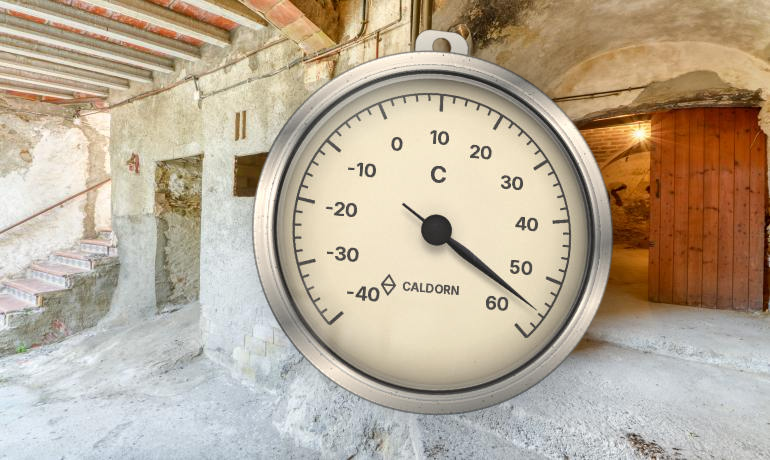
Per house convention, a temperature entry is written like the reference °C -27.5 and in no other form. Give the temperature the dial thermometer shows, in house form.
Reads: °C 56
